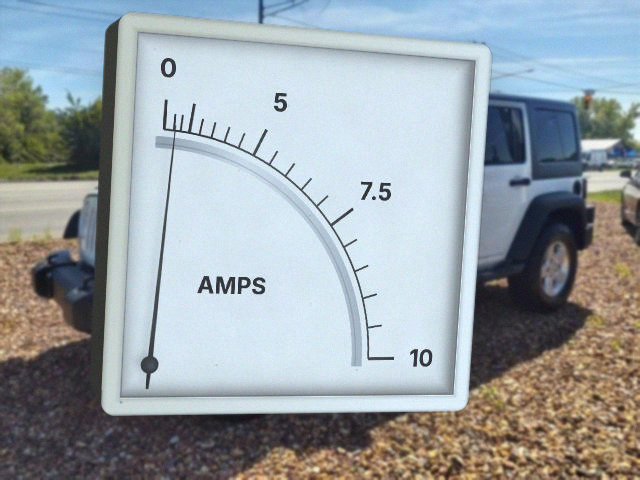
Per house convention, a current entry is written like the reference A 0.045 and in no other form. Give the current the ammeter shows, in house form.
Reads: A 1.5
